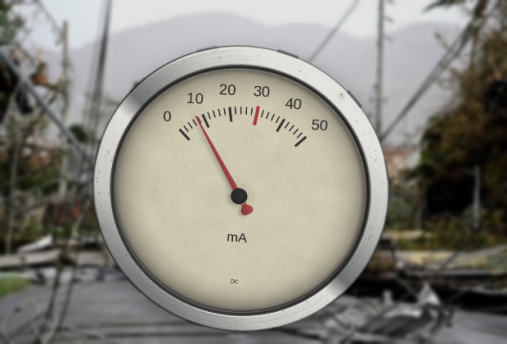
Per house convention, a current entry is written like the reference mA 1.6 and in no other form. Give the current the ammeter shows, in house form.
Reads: mA 8
